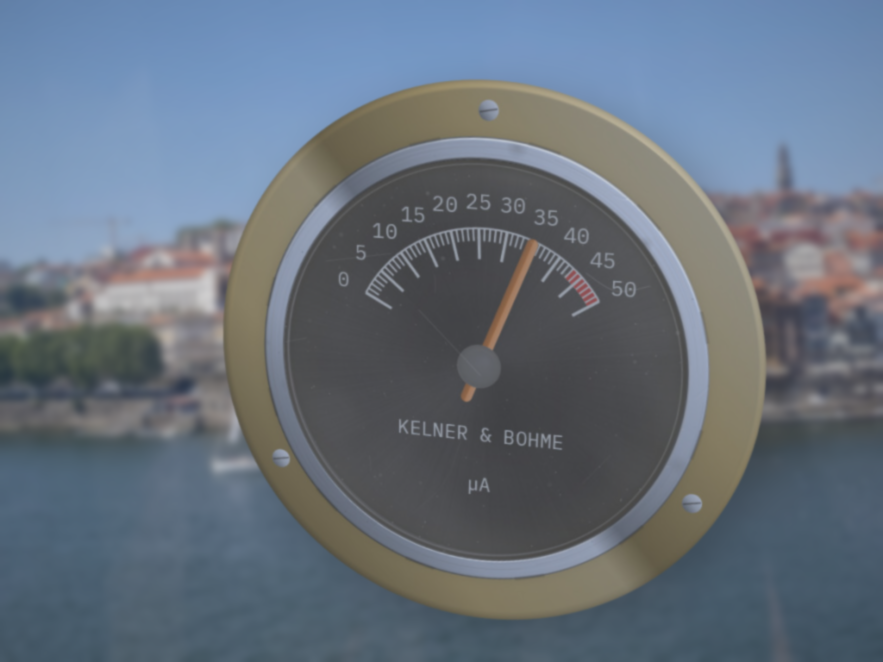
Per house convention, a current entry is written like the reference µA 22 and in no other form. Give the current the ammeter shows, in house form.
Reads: µA 35
